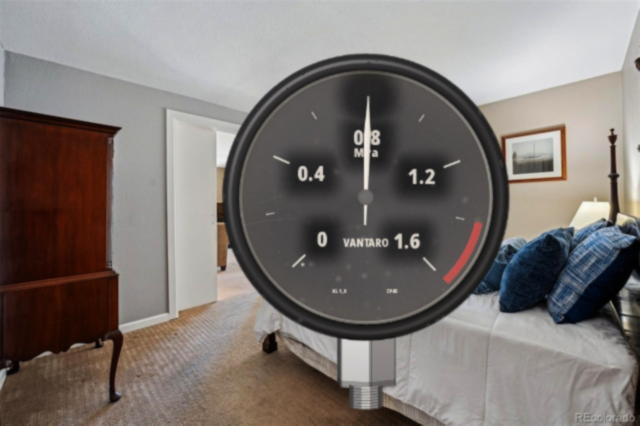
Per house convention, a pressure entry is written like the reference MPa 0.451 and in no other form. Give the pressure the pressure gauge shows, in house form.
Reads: MPa 0.8
